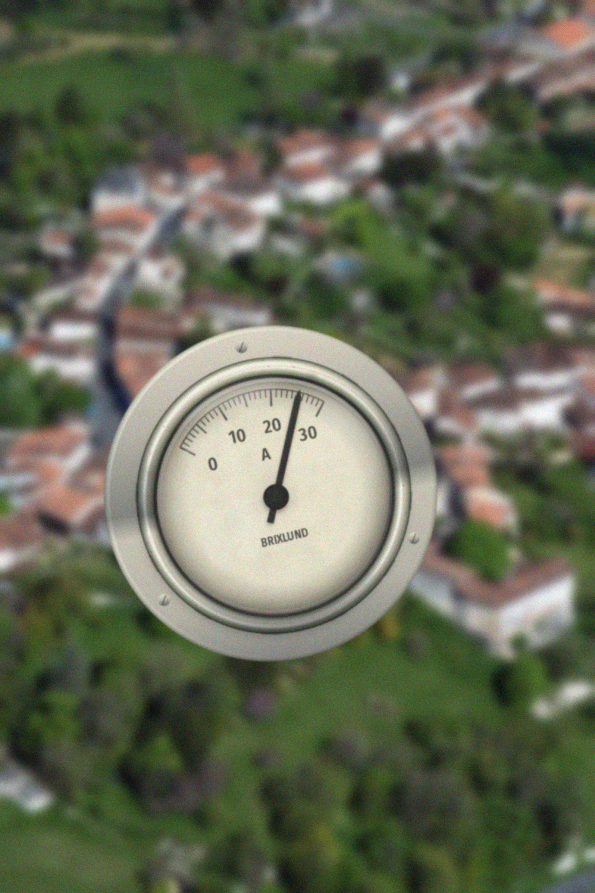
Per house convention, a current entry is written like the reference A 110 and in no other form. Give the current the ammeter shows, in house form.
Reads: A 25
